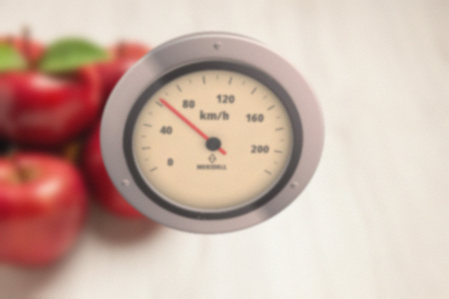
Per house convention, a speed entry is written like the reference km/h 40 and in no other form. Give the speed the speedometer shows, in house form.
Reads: km/h 65
